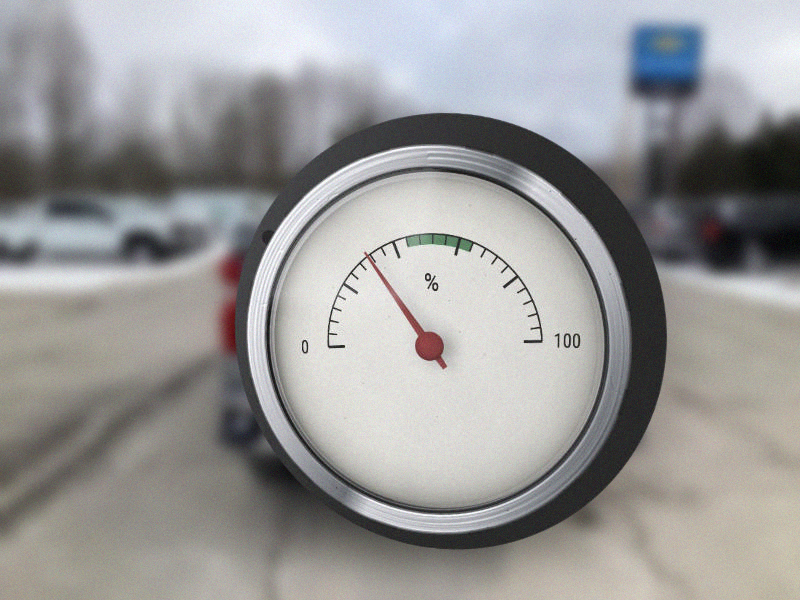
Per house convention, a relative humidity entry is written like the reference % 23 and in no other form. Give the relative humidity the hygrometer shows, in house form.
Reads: % 32
